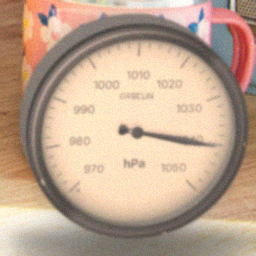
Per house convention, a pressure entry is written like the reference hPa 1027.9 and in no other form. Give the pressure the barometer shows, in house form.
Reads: hPa 1040
